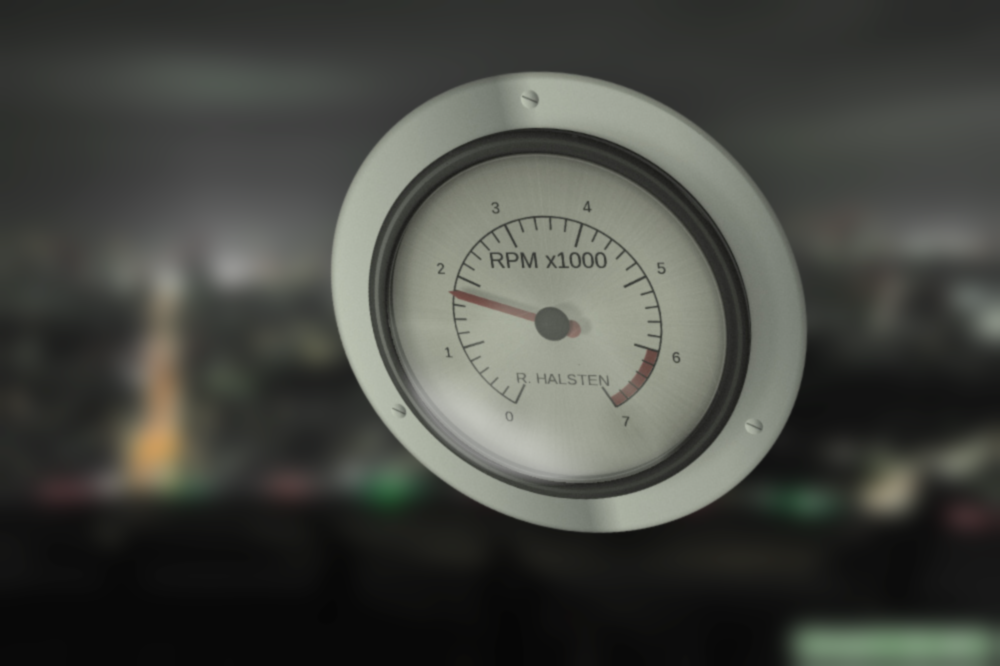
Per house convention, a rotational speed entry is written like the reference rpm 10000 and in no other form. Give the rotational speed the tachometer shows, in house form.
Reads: rpm 1800
